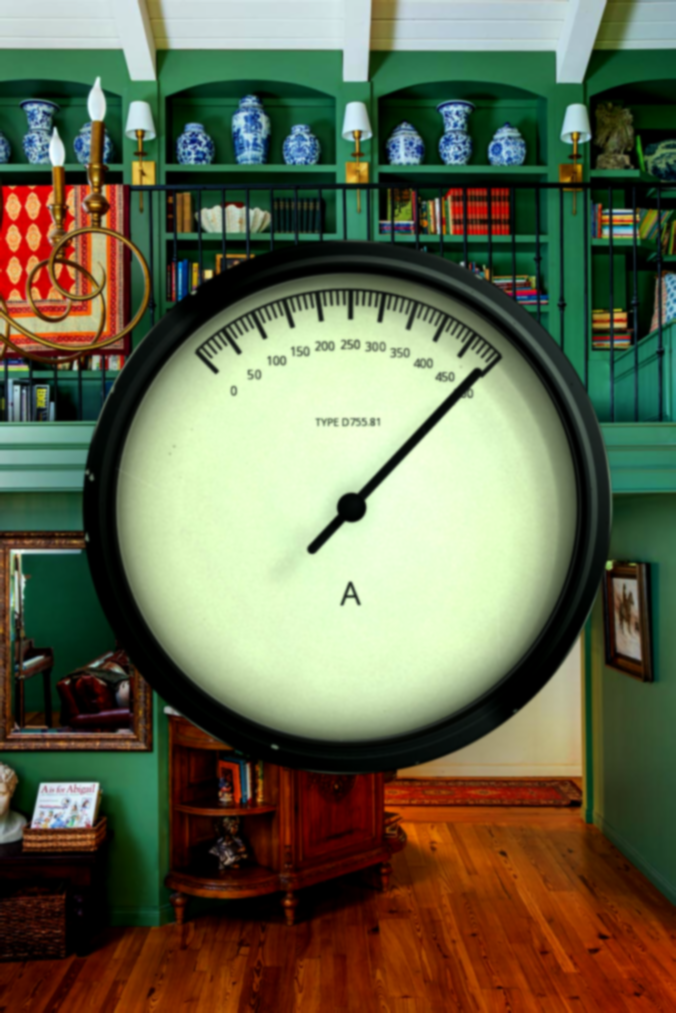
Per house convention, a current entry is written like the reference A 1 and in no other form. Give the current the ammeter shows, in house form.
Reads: A 490
